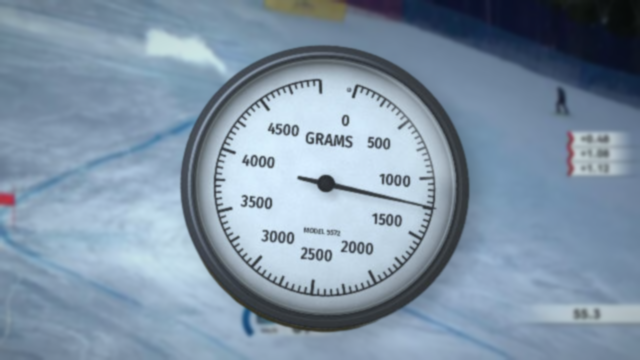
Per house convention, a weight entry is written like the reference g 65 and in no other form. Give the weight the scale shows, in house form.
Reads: g 1250
